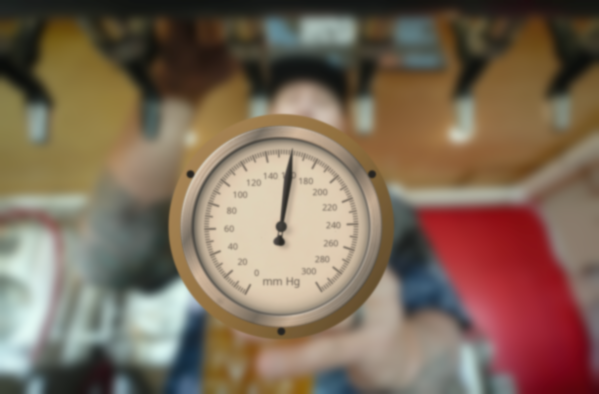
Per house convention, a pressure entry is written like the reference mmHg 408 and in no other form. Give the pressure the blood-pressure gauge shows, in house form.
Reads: mmHg 160
